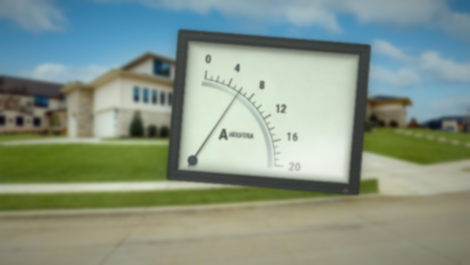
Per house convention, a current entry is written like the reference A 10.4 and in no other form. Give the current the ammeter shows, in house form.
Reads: A 6
